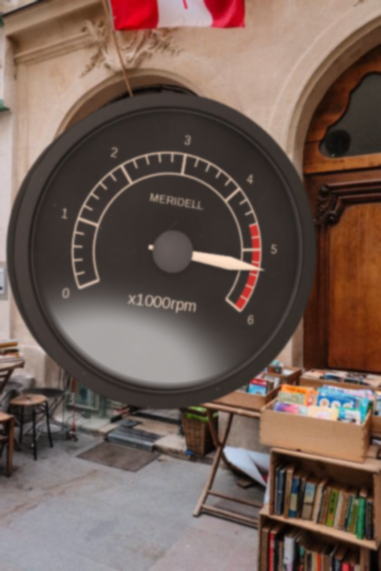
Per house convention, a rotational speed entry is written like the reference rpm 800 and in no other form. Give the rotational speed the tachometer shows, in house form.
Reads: rpm 5300
